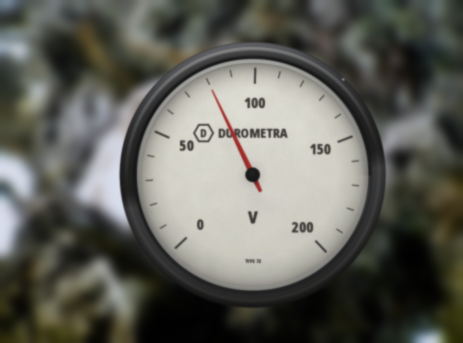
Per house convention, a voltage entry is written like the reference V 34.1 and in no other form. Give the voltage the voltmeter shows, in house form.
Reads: V 80
